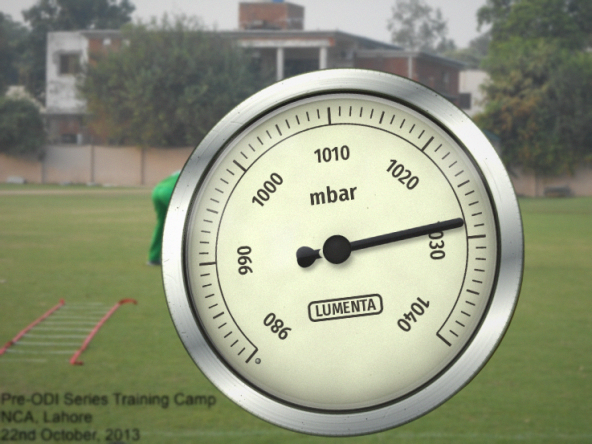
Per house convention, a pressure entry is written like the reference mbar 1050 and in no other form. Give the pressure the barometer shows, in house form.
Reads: mbar 1028.5
